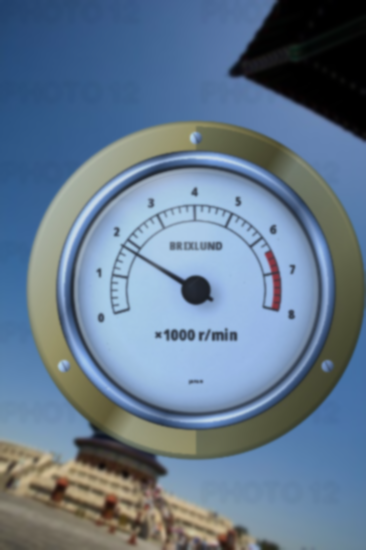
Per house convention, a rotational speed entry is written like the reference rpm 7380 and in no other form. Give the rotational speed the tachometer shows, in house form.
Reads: rpm 1800
